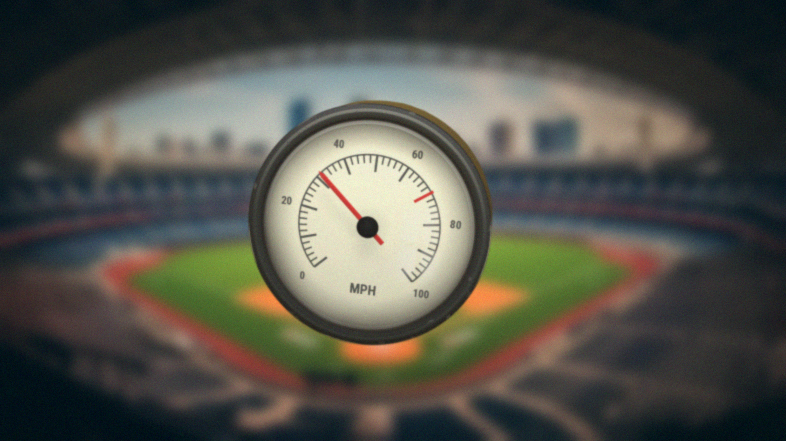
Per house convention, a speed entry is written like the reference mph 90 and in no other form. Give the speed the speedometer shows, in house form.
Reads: mph 32
